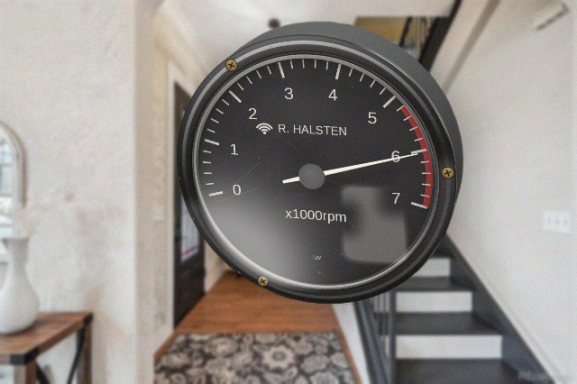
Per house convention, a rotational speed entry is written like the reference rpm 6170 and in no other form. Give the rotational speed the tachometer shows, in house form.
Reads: rpm 6000
